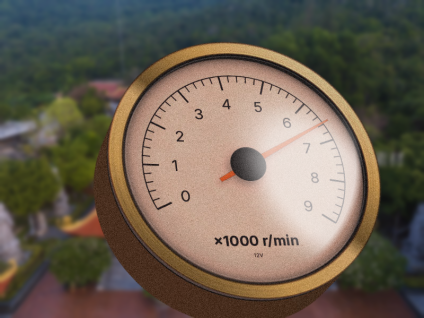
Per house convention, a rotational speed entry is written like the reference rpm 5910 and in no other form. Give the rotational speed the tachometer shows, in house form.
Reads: rpm 6600
